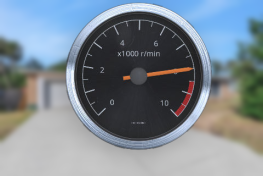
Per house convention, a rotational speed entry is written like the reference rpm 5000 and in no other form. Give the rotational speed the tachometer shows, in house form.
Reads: rpm 8000
